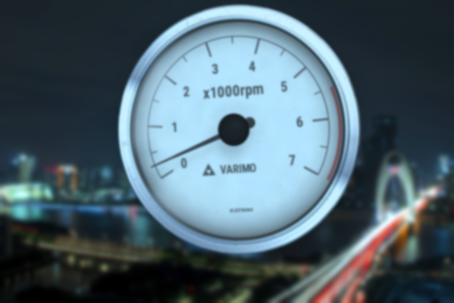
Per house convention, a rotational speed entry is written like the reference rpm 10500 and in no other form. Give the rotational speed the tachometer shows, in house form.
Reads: rpm 250
